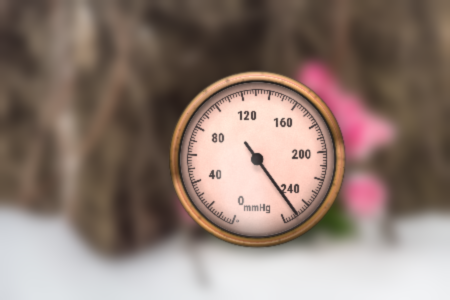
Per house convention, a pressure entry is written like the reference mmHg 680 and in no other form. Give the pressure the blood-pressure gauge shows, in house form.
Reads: mmHg 250
